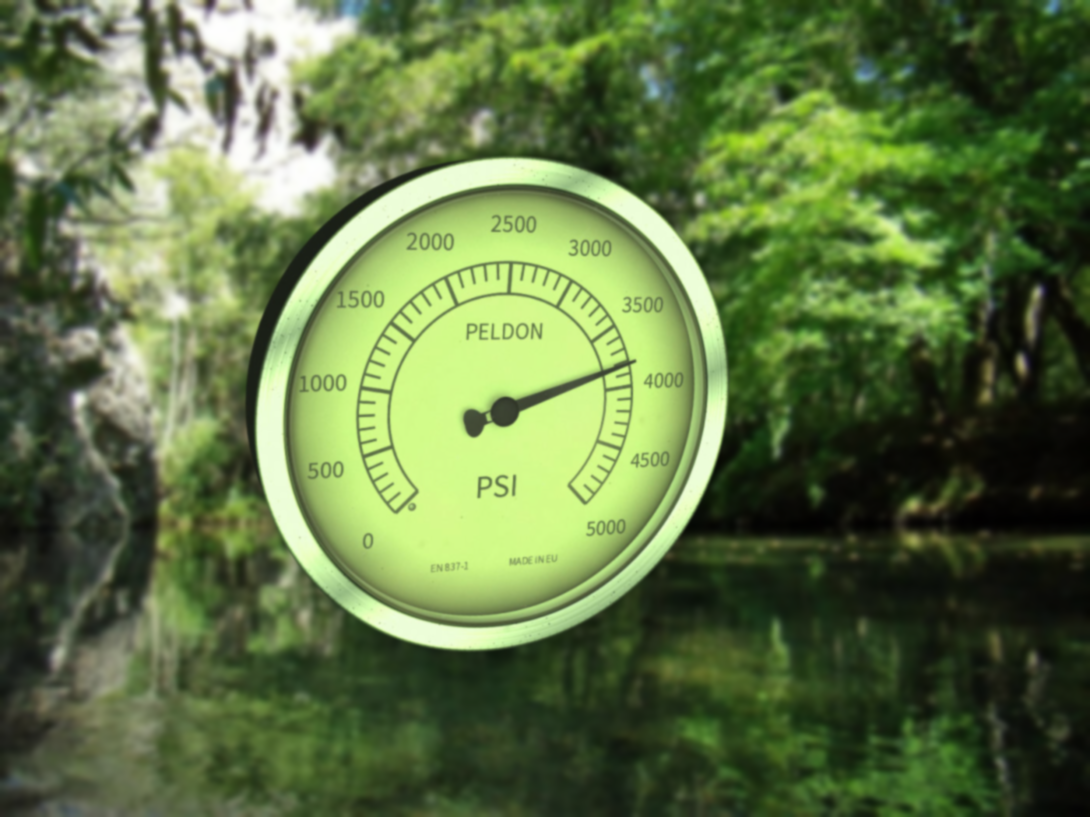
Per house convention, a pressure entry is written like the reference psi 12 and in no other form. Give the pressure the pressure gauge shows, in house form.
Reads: psi 3800
